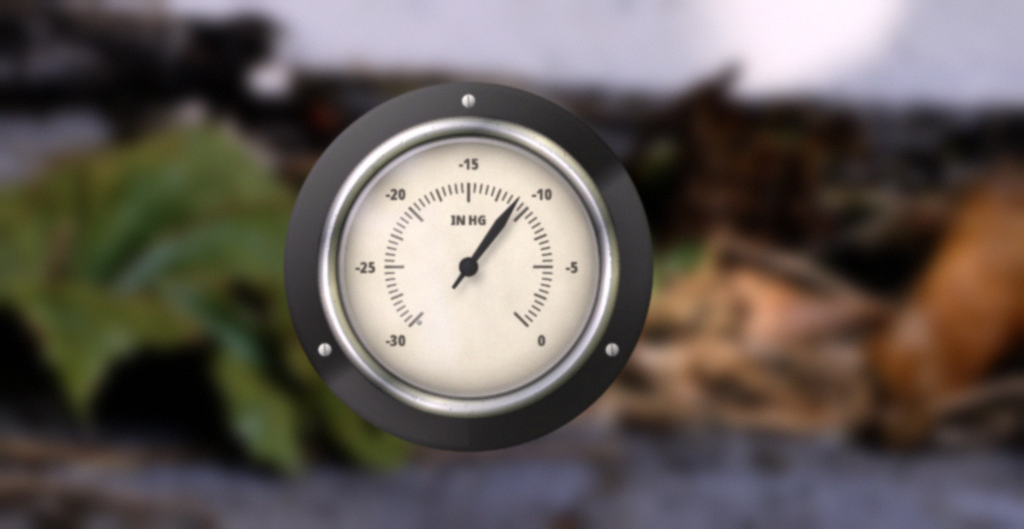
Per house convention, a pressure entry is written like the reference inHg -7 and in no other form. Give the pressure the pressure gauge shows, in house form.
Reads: inHg -11
